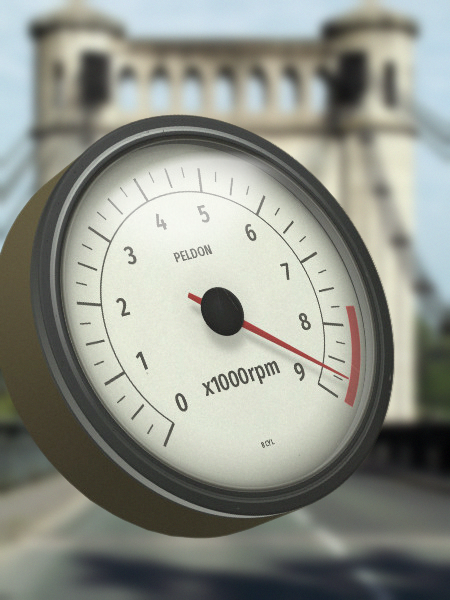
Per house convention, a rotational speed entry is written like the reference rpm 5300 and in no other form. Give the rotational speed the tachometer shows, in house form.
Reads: rpm 8750
